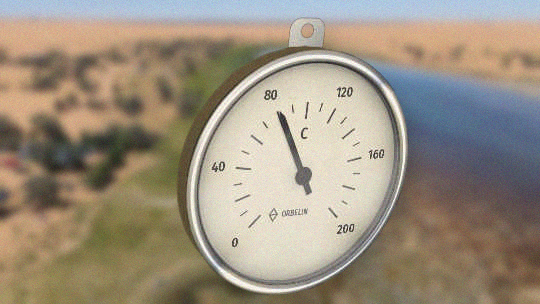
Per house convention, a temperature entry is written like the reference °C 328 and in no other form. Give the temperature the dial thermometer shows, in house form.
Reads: °C 80
